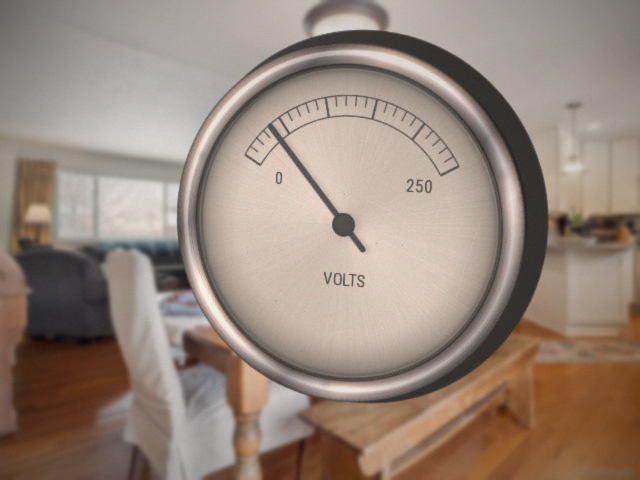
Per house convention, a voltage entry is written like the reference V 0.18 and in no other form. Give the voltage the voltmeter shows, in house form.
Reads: V 40
